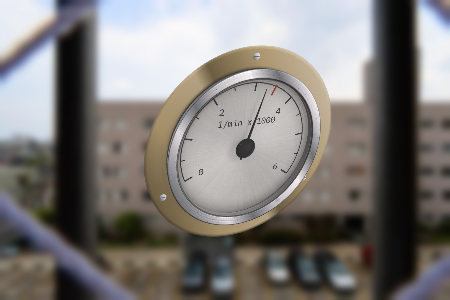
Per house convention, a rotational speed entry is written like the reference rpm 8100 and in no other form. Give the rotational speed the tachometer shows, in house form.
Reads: rpm 3250
